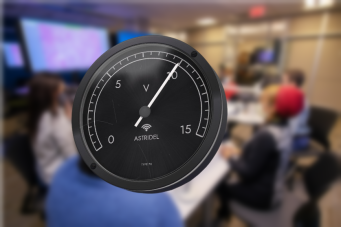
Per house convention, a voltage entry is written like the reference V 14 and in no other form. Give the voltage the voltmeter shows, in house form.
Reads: V 10
